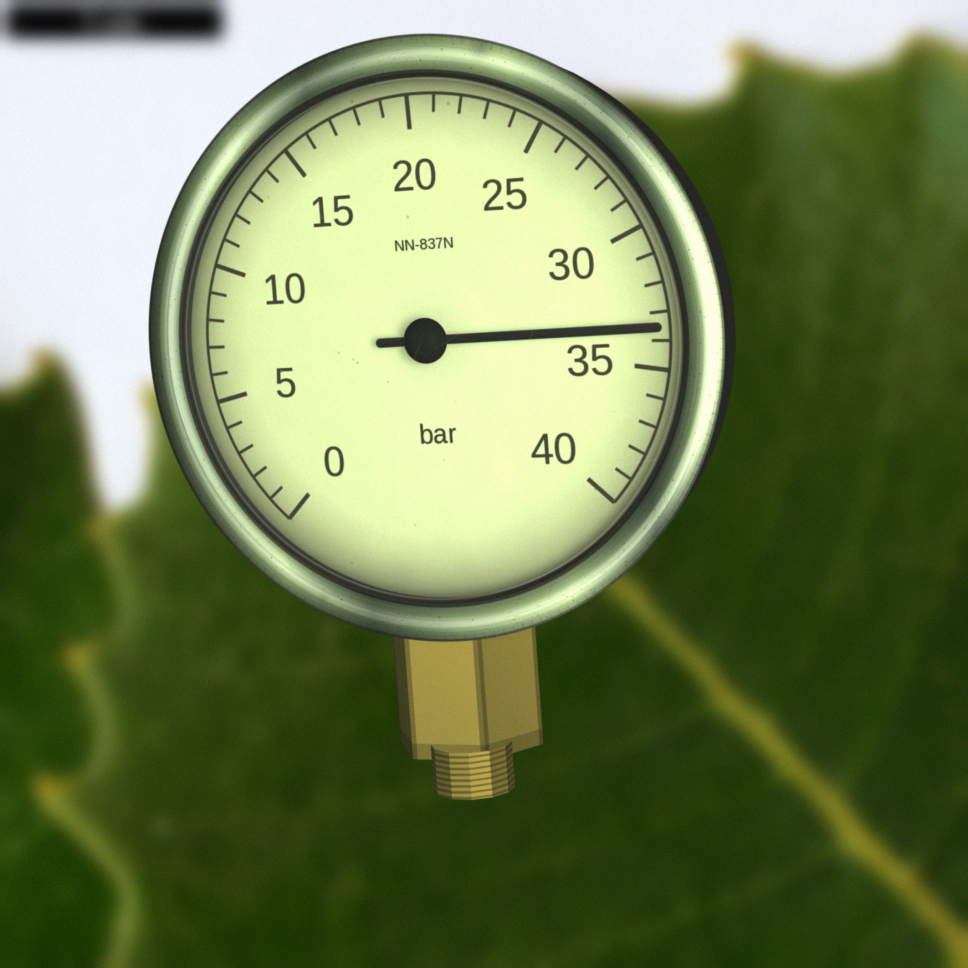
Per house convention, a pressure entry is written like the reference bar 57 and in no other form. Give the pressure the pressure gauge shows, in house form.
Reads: bar 33.5
